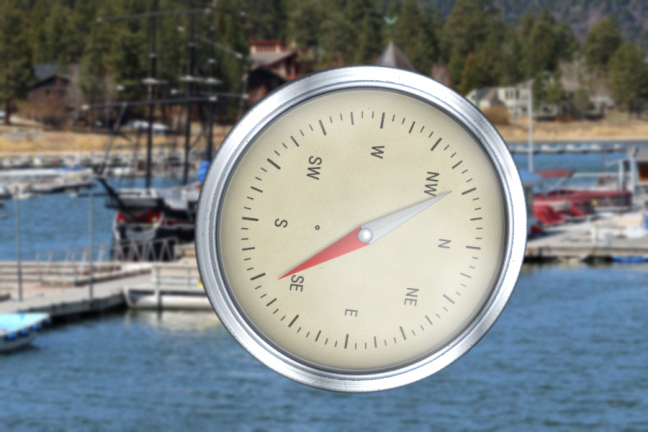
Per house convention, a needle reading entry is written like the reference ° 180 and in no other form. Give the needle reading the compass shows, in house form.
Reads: ° 145
